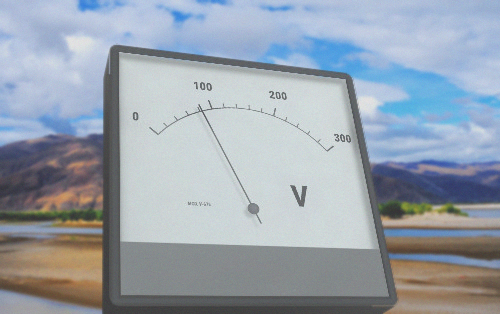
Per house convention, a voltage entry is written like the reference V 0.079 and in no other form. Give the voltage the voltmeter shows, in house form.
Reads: V 80
